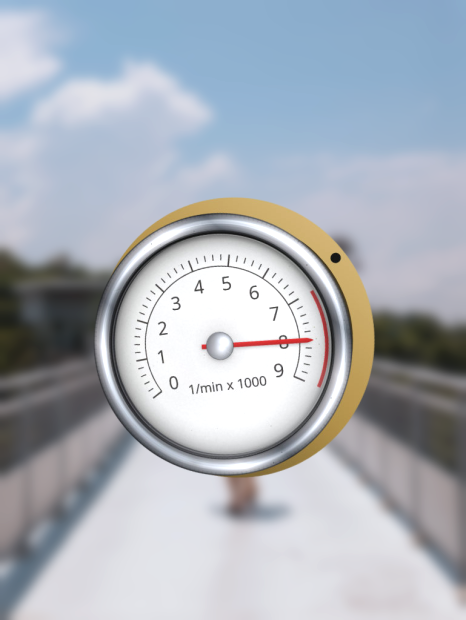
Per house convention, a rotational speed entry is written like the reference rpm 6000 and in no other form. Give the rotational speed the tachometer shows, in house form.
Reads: rpm 8000
